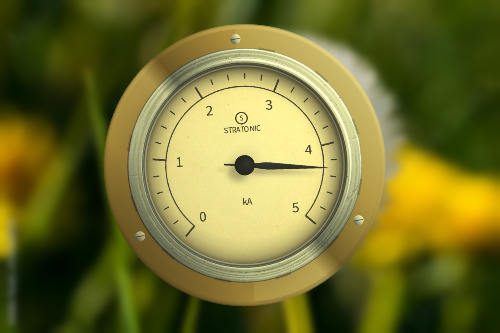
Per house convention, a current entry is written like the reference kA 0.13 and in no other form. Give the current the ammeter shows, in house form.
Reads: kA 4.3
